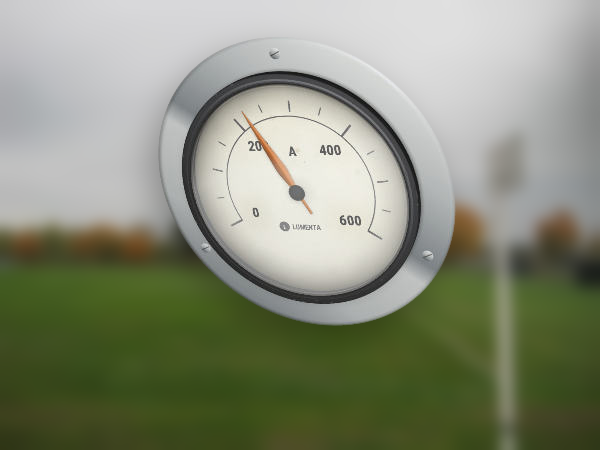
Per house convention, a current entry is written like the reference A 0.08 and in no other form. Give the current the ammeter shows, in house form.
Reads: A 225
